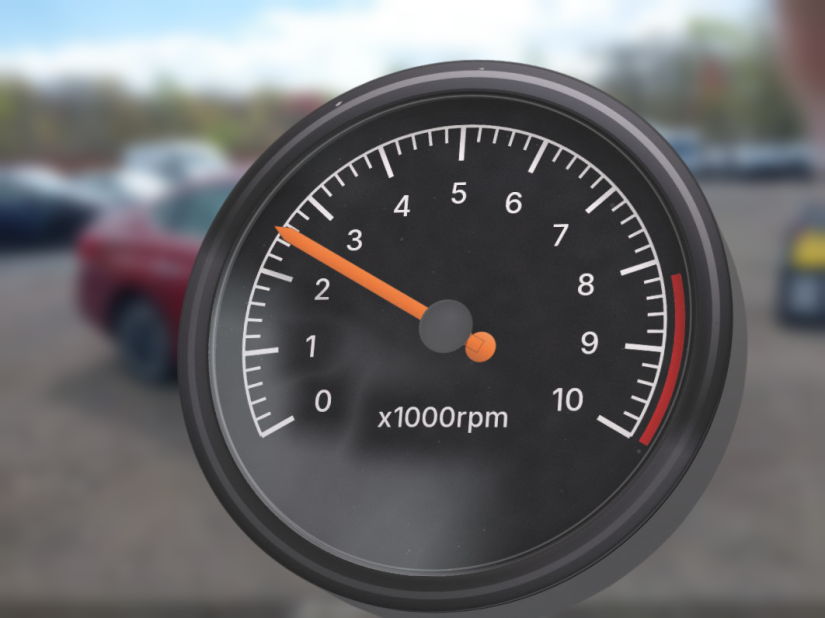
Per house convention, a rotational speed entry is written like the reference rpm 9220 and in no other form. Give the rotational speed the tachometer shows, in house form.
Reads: rpm 2500
